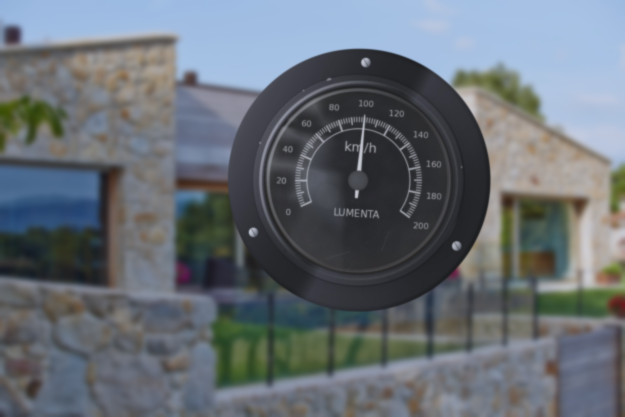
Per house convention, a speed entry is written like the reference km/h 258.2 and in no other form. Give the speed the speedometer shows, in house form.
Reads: km/h 100
